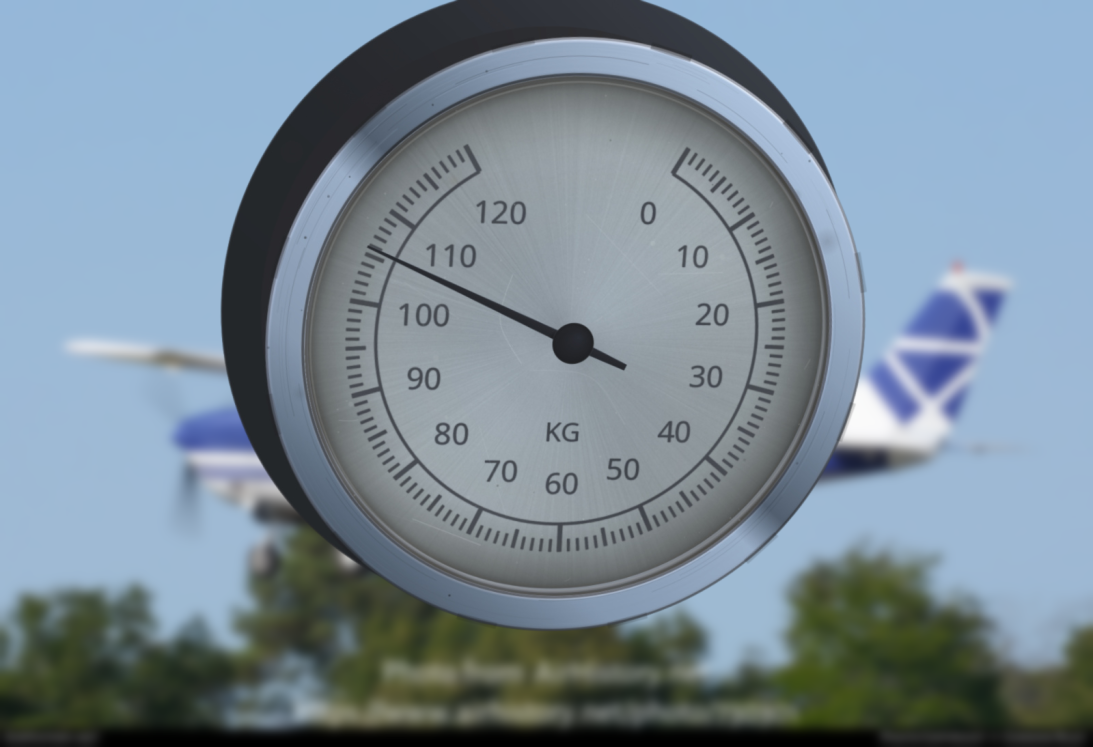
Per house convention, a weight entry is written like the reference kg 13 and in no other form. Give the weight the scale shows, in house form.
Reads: kg 106
